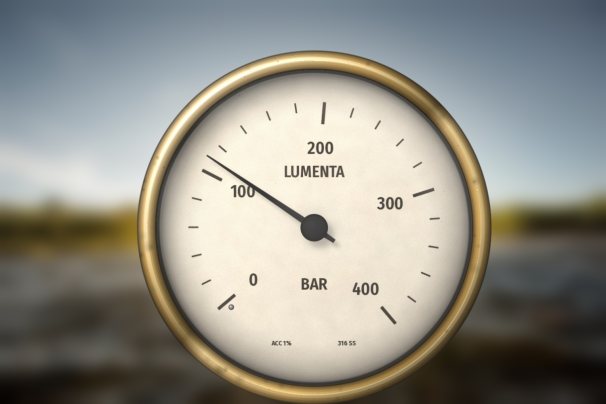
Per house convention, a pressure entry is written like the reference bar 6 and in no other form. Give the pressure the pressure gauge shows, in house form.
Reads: bar 110
